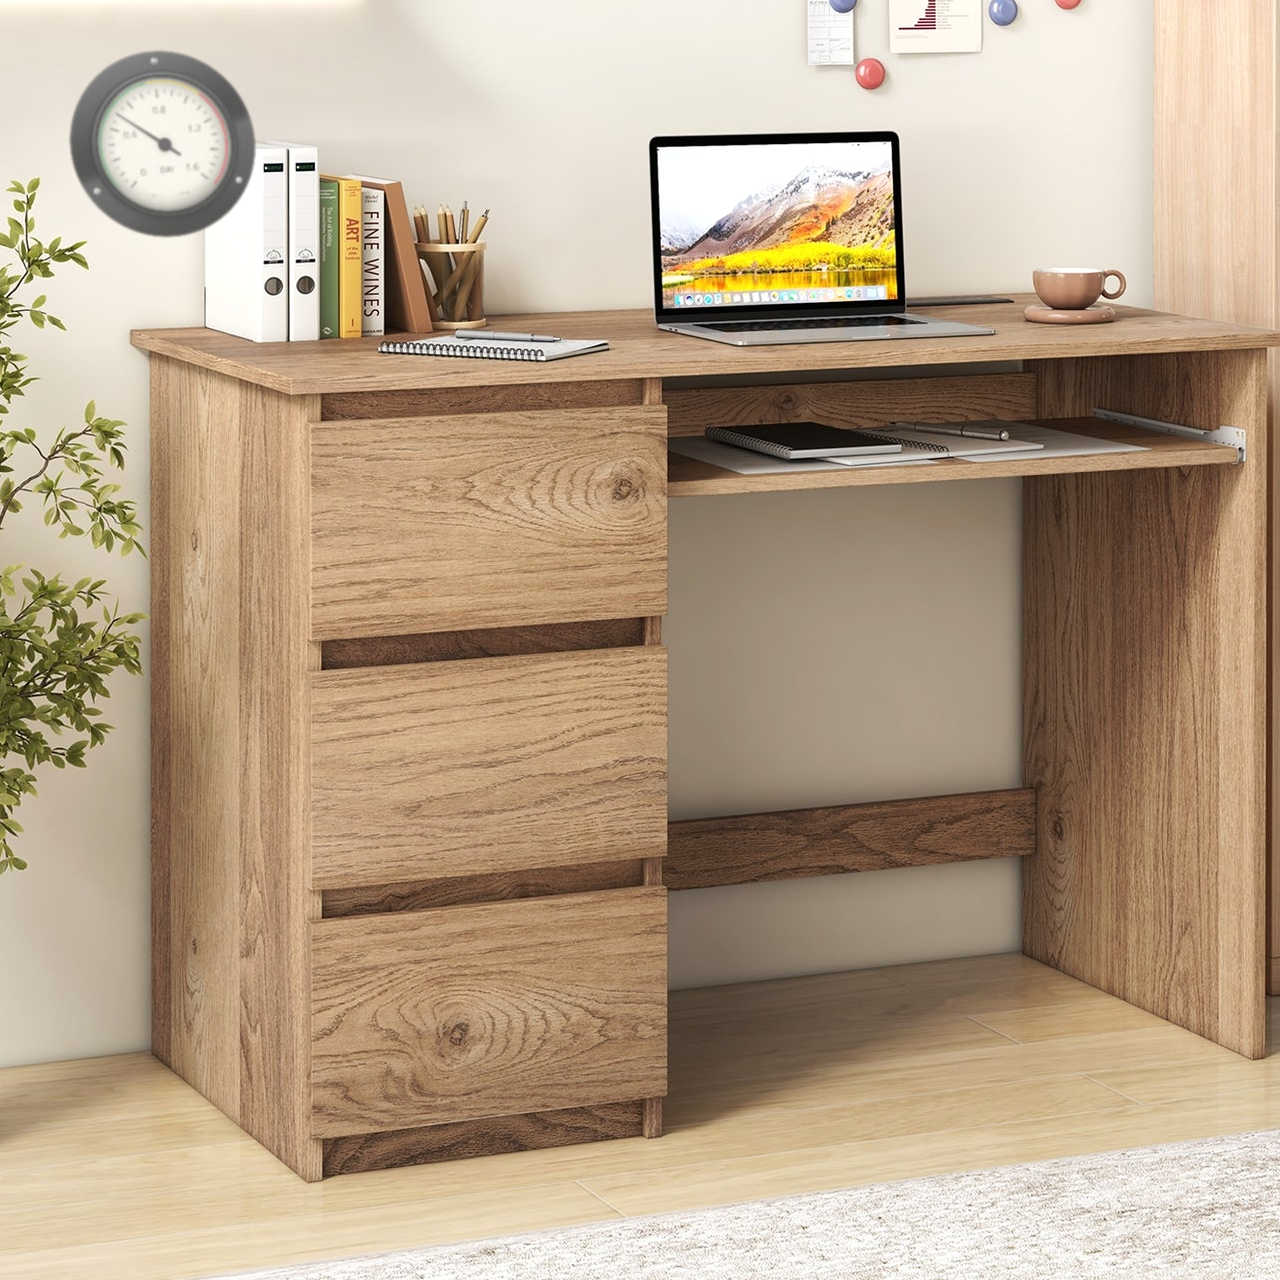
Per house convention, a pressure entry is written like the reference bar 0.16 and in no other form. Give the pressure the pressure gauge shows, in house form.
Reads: bar 0.5
